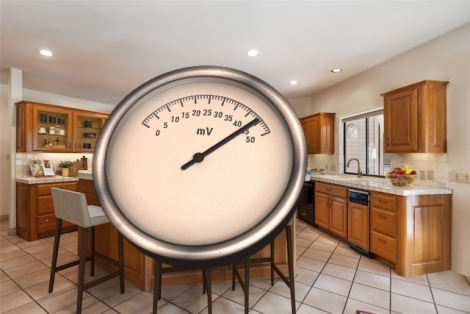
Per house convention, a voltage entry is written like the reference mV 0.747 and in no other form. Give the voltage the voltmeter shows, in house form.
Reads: mV 45
